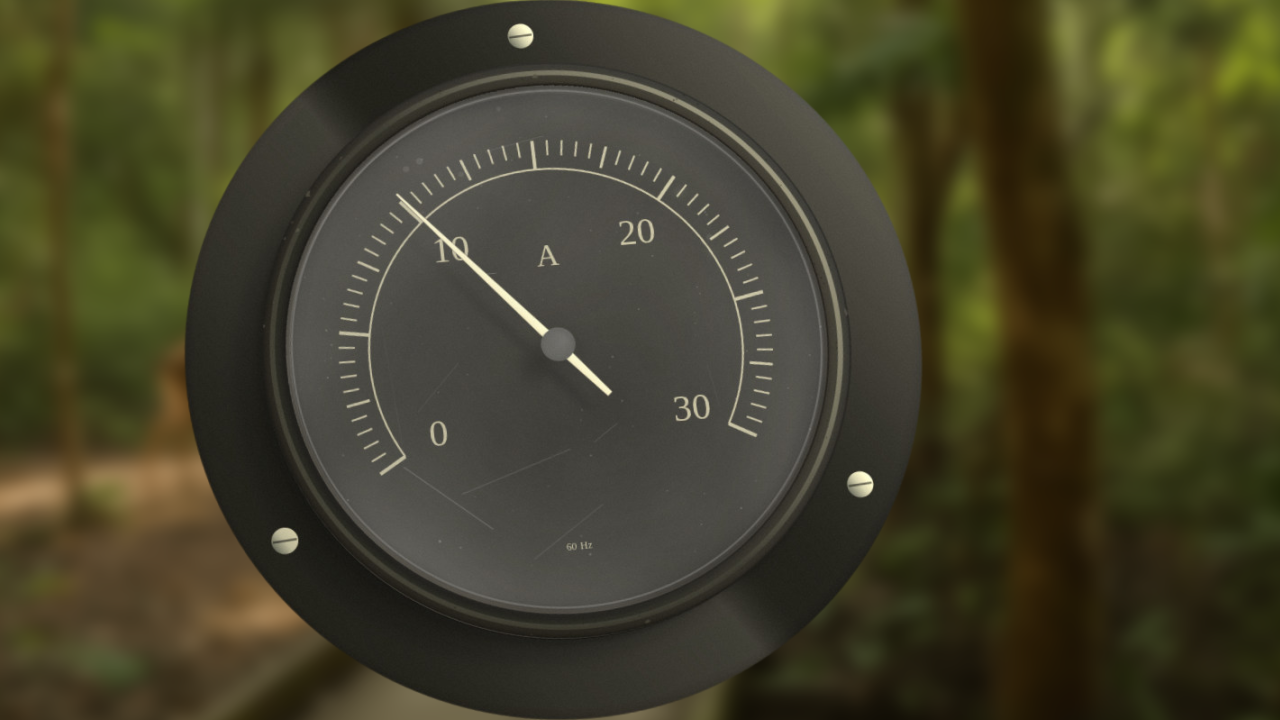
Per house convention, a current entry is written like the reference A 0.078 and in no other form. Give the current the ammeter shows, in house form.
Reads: A 10
